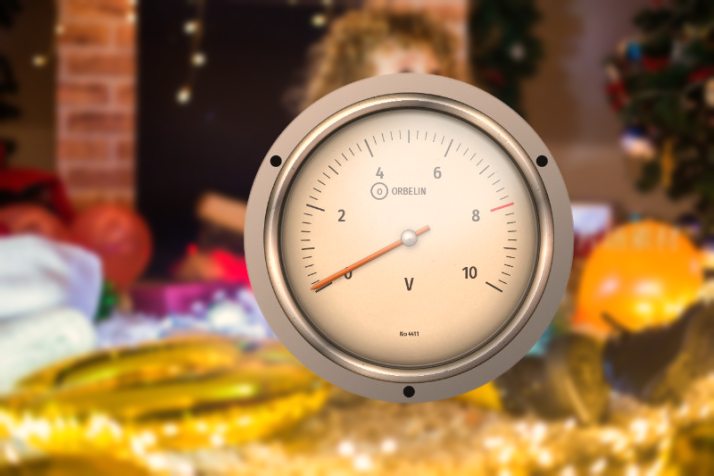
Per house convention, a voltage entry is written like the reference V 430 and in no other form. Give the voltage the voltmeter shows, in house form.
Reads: V 0.1
